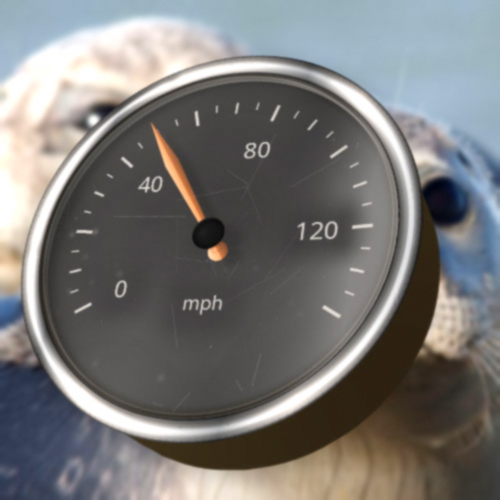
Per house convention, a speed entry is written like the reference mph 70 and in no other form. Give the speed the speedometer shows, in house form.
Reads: mph 50
